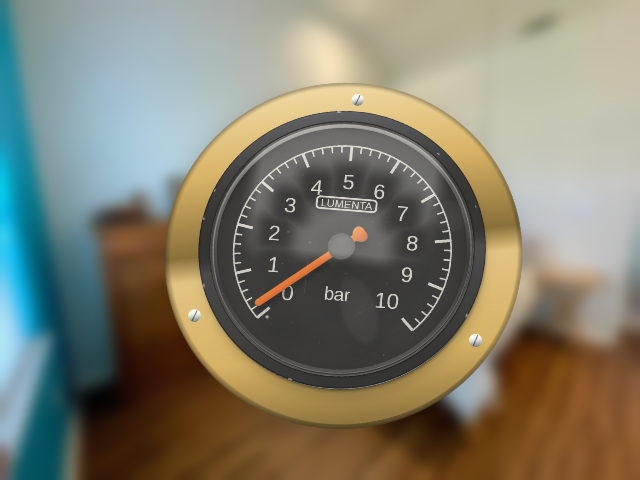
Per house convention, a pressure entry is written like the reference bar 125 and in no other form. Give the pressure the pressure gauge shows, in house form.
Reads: bar 0.2
